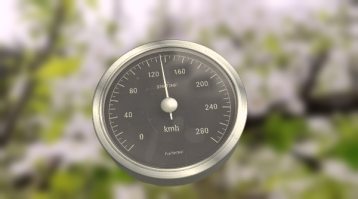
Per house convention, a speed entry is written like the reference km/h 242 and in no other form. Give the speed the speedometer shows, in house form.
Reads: km/h 135
